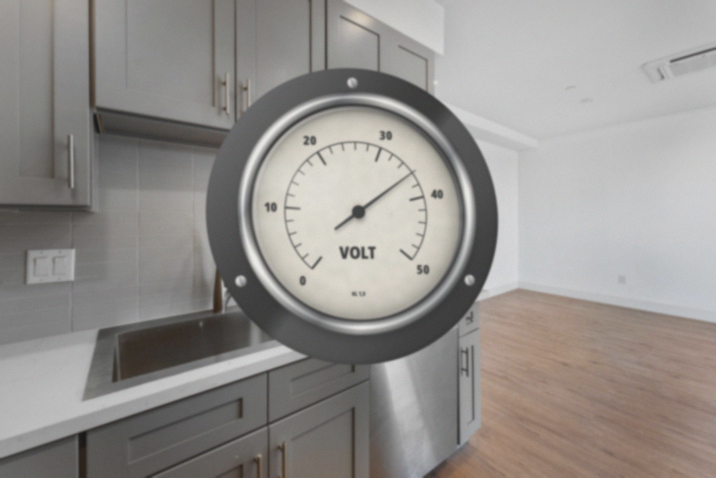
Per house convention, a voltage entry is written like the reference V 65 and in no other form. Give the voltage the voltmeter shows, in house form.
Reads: V 36
